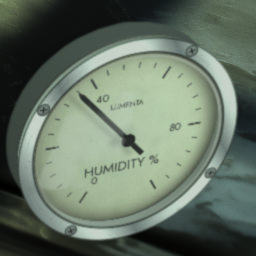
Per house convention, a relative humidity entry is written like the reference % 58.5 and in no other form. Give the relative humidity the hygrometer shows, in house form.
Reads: % 36
